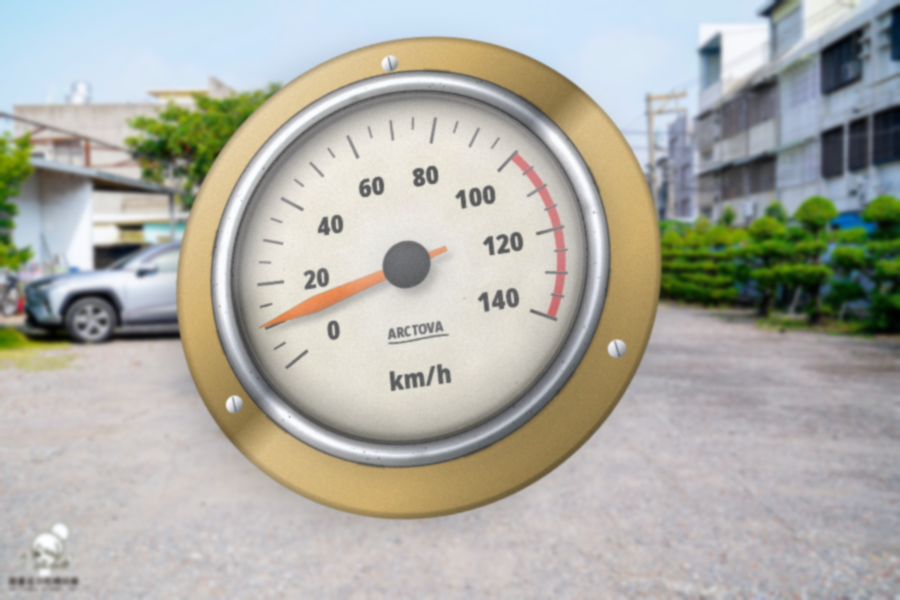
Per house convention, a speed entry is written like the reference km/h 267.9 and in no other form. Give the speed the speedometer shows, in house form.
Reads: km/h 10
